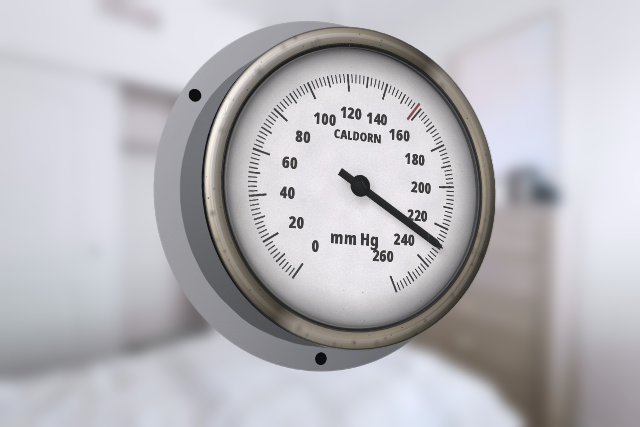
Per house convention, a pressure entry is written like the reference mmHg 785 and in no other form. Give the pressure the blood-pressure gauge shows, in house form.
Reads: mmHg 230
